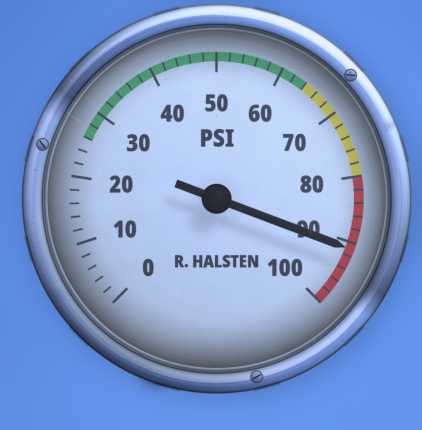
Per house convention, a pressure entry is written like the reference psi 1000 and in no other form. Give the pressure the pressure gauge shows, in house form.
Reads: psi 91
